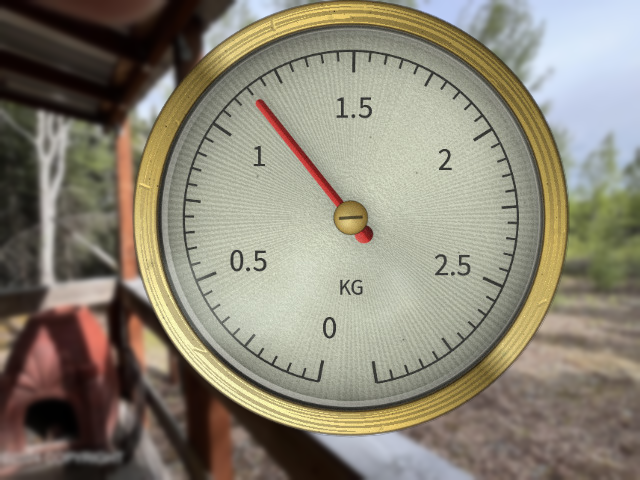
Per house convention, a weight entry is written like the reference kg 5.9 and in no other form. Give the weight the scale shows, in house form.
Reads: kg 1.15
